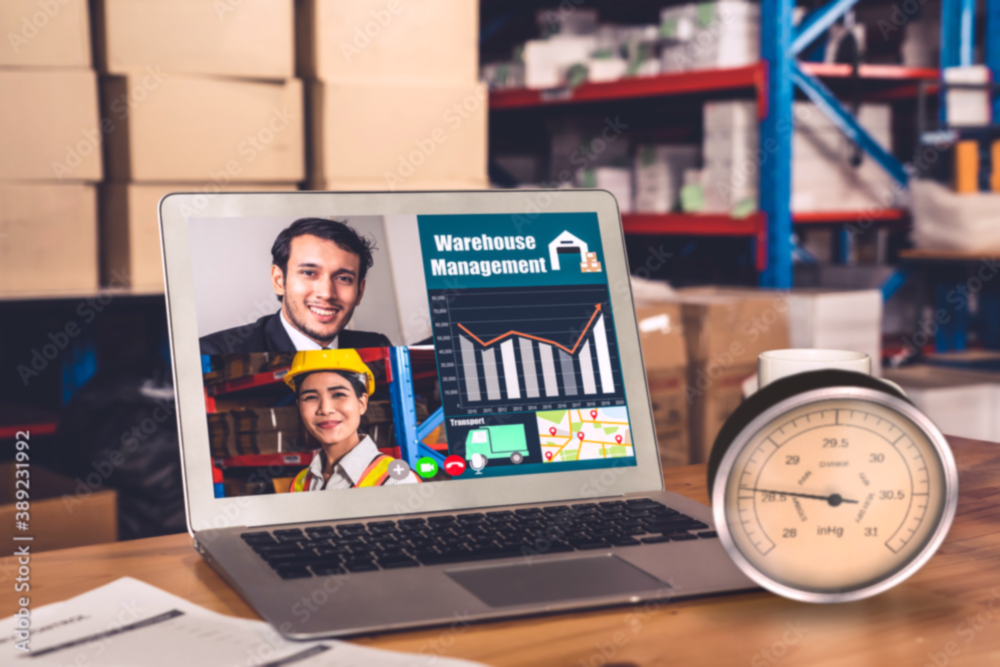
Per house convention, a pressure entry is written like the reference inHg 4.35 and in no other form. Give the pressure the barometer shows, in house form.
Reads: inHg 28.6
